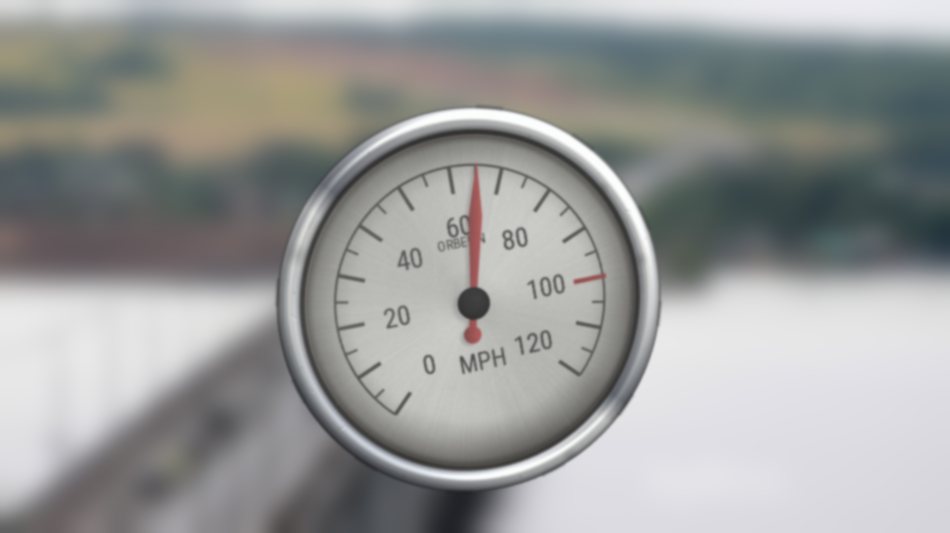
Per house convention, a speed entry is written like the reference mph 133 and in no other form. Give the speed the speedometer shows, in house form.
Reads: mph 65
